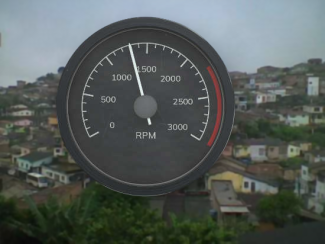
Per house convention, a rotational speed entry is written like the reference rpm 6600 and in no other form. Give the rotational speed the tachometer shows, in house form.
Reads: rpm 1300
